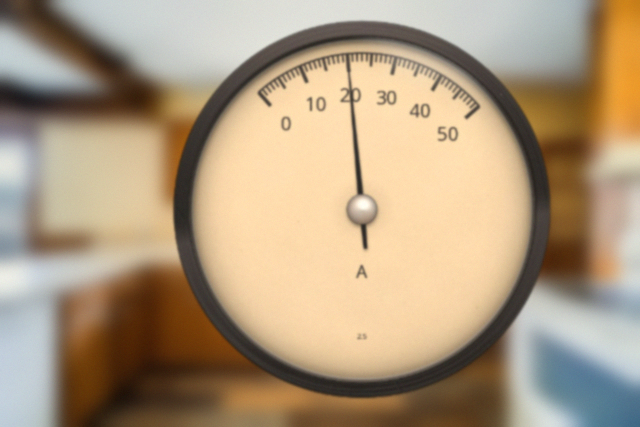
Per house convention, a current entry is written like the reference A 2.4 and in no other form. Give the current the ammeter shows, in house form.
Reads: A 20
